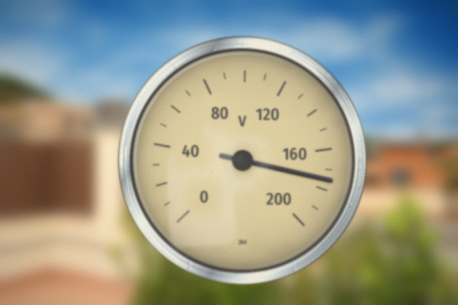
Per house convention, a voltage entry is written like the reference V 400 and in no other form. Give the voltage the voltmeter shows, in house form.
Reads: V 175
